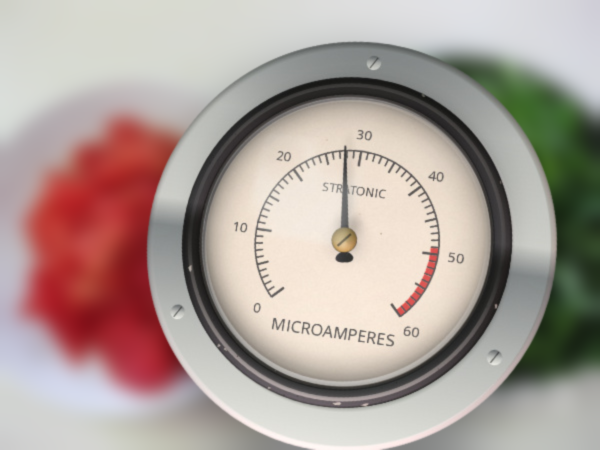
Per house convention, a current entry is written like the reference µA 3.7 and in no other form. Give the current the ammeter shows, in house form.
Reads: µA 28
